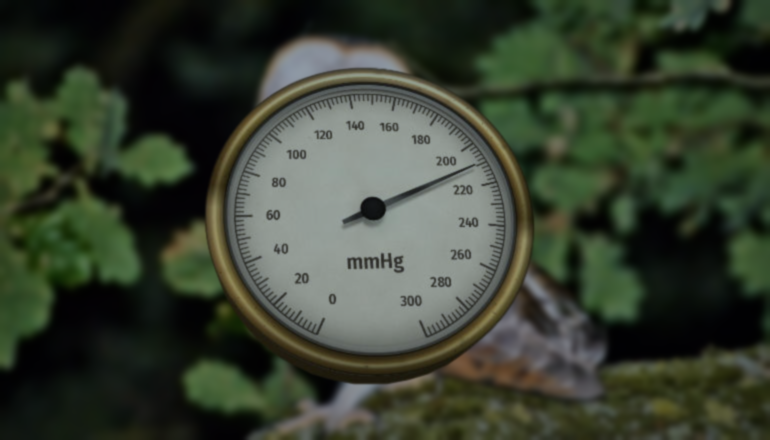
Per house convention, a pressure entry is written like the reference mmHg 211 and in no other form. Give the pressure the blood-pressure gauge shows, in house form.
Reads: mmHg 210
